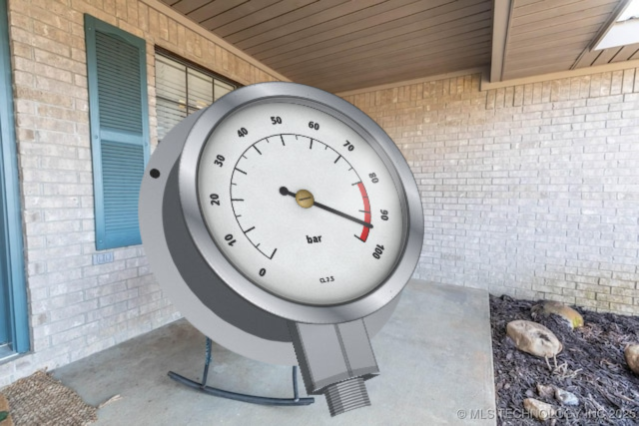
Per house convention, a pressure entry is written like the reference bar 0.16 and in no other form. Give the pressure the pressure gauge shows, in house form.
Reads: bar 95
